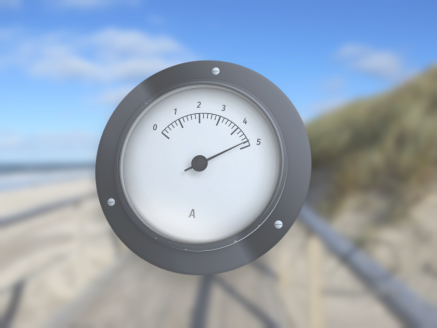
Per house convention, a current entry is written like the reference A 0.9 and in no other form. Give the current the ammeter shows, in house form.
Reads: A 4.8
